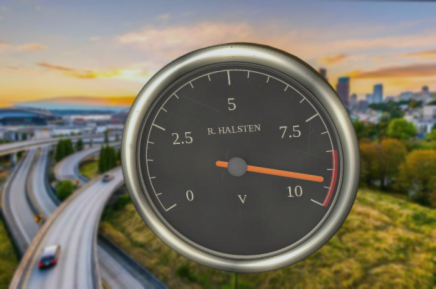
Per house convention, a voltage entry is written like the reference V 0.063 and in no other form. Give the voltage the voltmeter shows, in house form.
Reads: V 9.25
